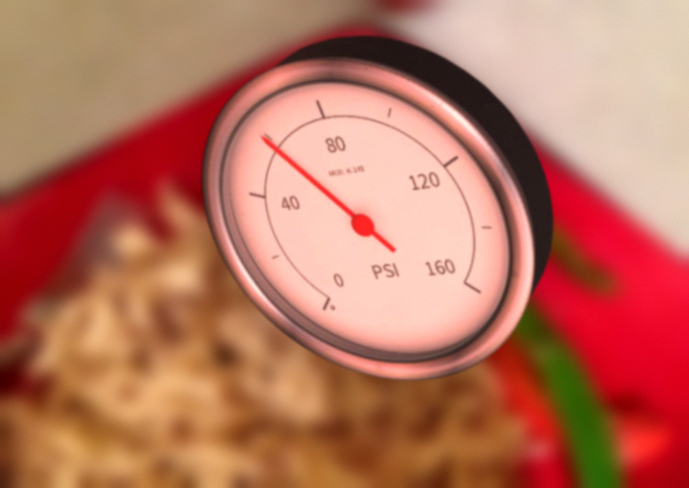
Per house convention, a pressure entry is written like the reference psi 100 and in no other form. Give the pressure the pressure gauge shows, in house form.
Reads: psi 60
